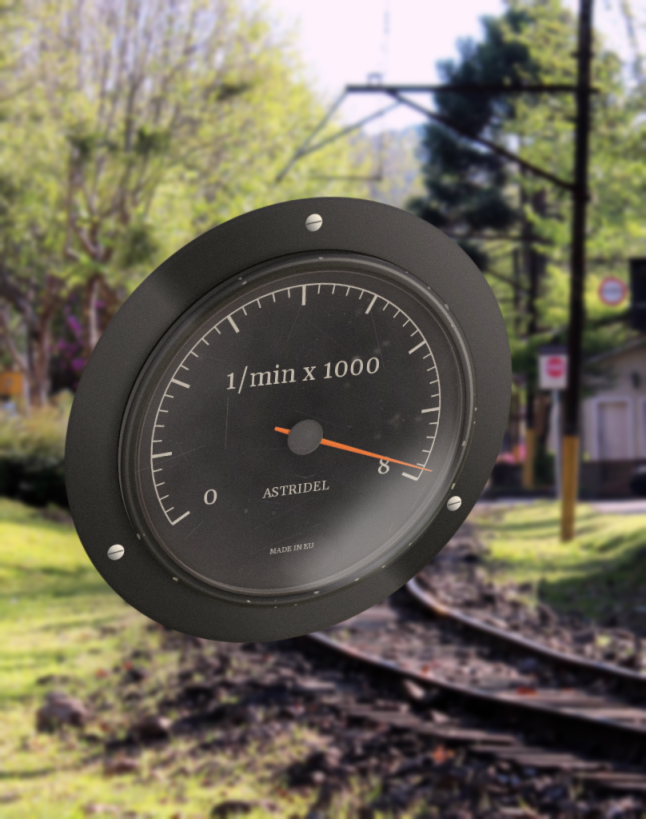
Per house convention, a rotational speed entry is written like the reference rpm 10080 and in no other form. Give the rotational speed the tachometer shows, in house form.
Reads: rpm 7800
